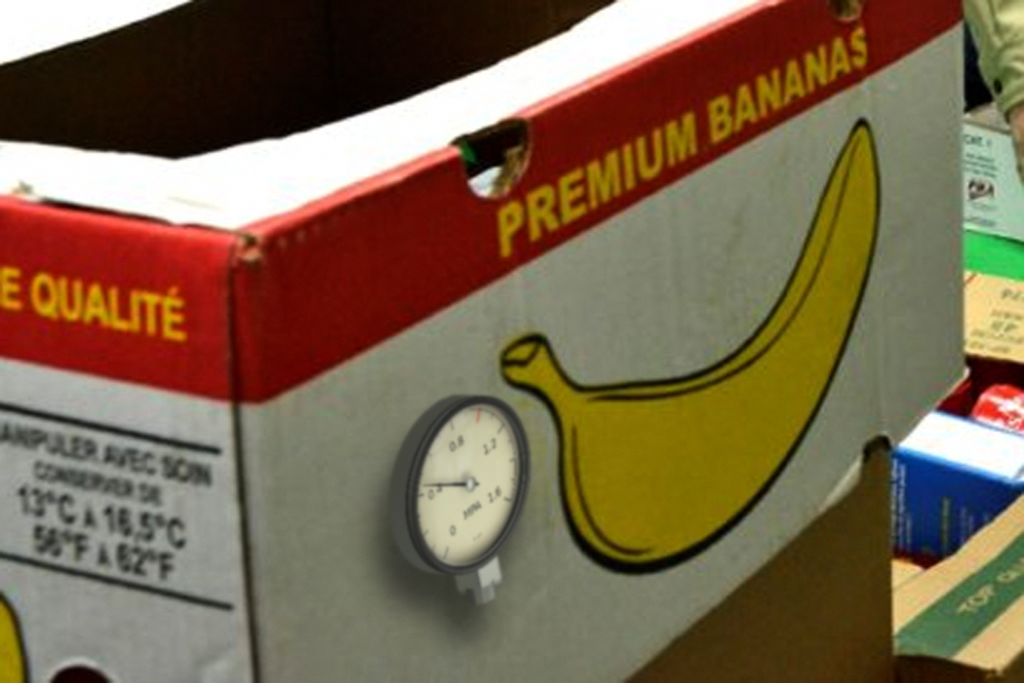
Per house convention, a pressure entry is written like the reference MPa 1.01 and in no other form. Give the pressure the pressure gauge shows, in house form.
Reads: MPa 0.45
